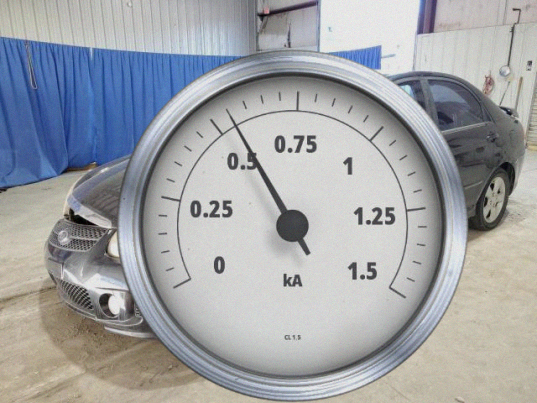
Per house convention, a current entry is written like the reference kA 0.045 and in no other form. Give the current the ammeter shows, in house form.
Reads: kA 0.55
